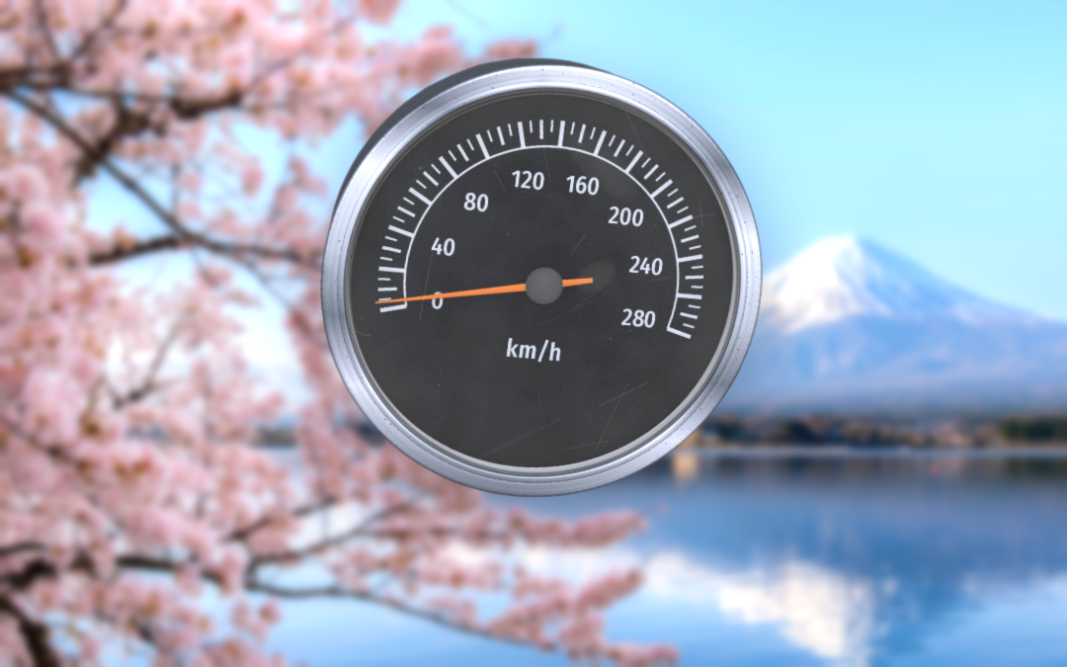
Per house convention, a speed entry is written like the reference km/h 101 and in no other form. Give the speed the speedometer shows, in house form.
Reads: km/h 5
